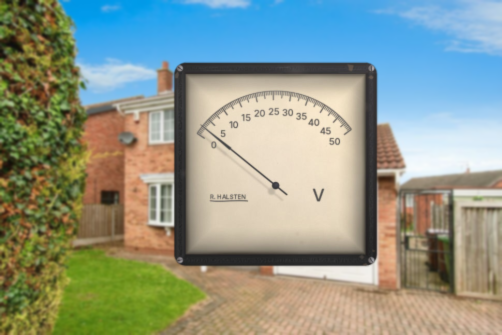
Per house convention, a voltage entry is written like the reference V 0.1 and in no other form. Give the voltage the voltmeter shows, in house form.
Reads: V 2.5
